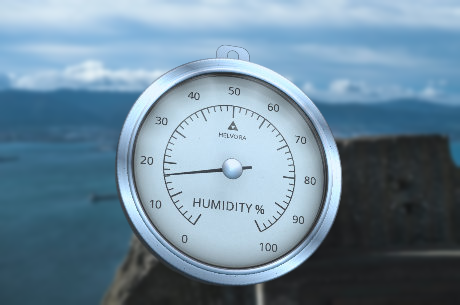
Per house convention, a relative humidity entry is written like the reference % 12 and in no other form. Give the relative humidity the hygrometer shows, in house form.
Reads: % 16
